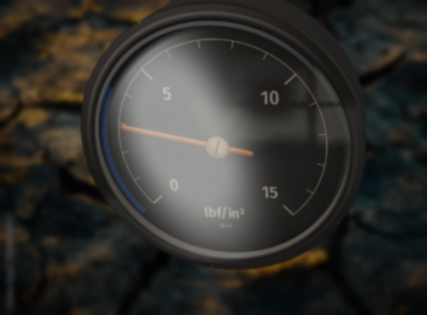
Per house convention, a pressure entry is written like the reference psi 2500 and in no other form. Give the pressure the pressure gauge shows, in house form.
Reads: psi 3
